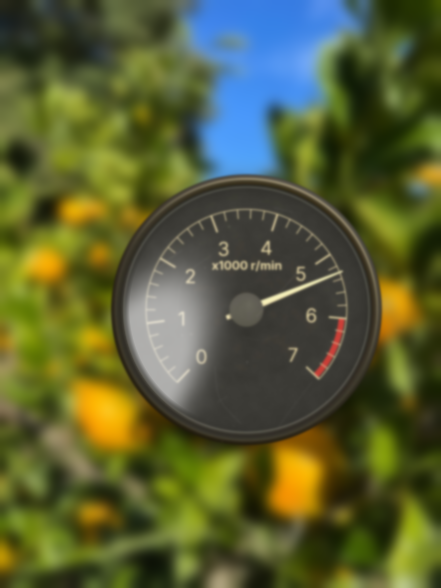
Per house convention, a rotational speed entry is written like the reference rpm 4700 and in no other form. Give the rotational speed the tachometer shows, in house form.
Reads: rpm 5300
